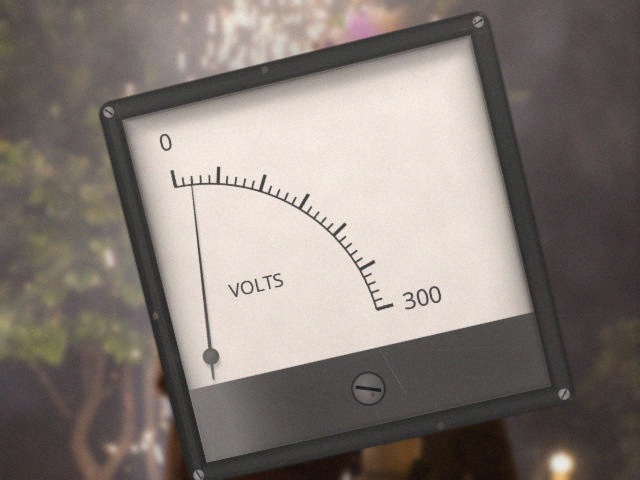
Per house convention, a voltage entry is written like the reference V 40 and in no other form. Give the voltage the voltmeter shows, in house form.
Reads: V 20
